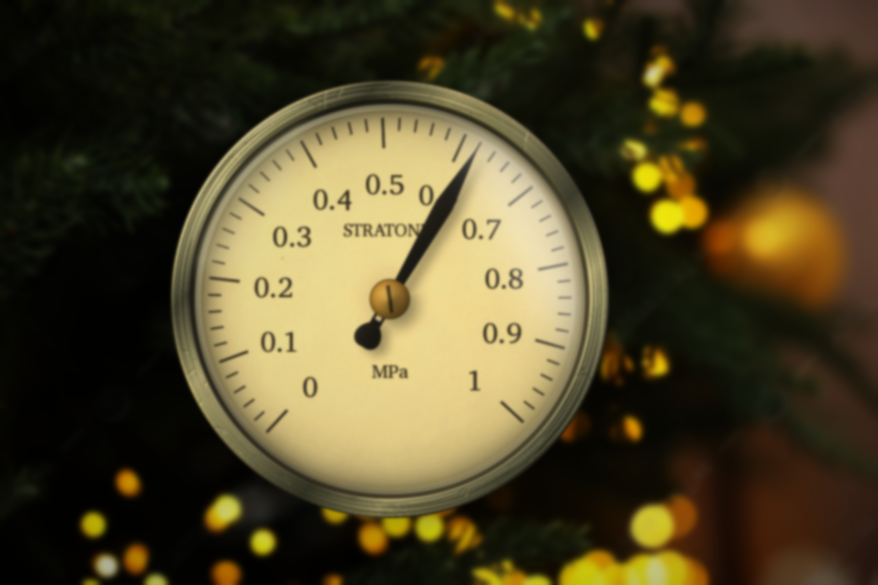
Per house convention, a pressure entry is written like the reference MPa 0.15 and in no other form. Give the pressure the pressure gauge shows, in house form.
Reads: MPa 0.62
